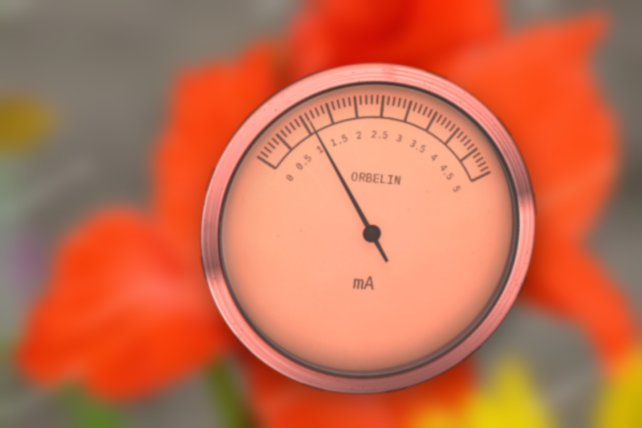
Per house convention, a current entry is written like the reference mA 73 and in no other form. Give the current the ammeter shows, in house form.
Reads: mA 1.1
